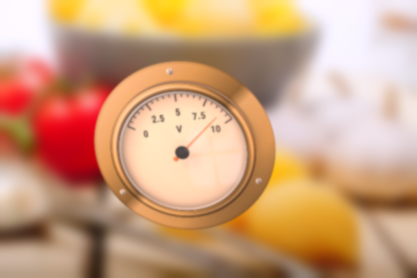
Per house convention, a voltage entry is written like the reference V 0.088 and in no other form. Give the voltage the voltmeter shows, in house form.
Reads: V 9
